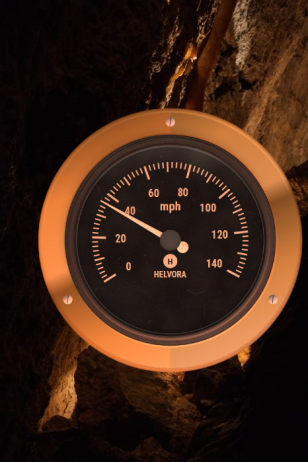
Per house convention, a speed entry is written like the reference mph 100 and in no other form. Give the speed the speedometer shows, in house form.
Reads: mph 36
